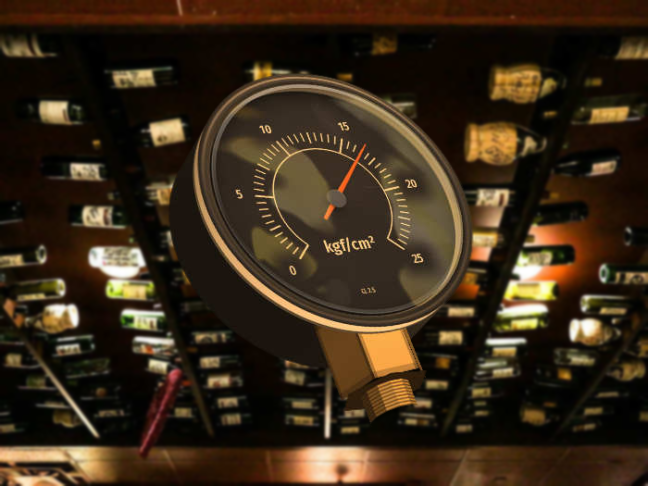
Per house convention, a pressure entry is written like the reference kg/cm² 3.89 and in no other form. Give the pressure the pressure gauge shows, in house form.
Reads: kg/cm² 16.5
